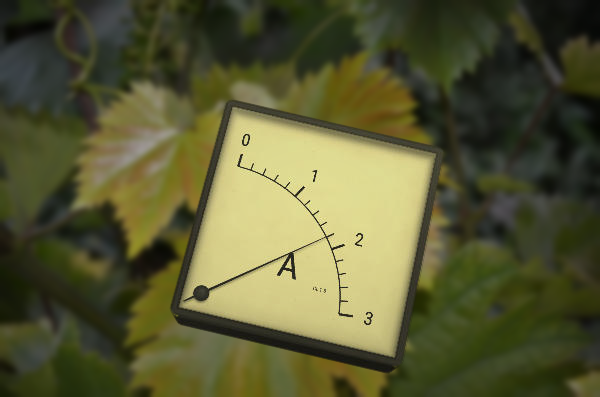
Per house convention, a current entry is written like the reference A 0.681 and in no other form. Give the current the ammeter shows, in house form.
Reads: A 1.8
